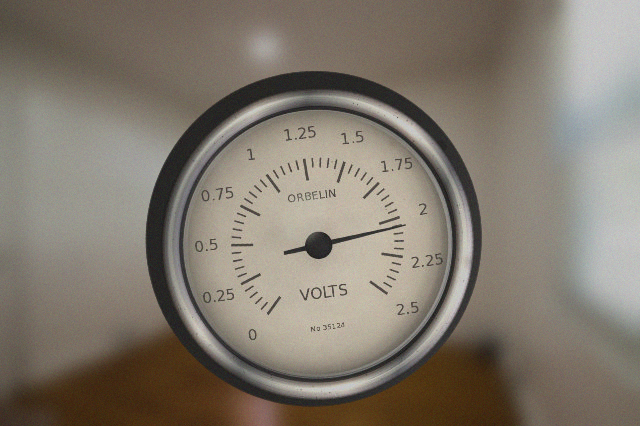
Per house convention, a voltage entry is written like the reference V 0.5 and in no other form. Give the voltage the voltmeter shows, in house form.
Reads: V 2.05
